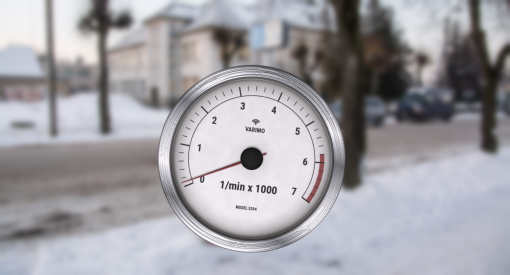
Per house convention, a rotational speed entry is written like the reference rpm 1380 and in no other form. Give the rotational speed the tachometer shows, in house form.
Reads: rpm 100
